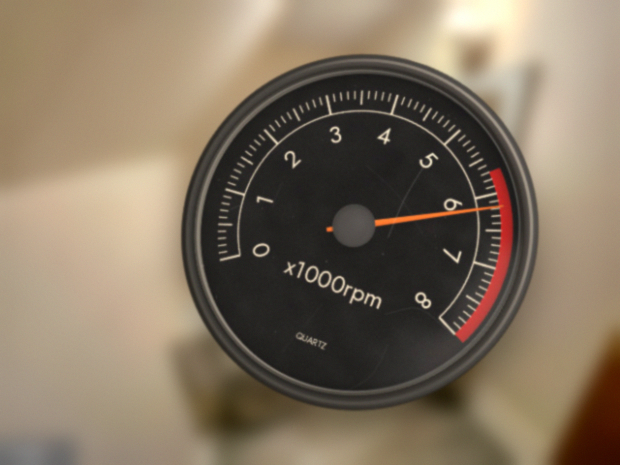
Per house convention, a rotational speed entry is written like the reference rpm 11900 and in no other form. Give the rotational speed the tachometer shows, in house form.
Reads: rpm 6200
